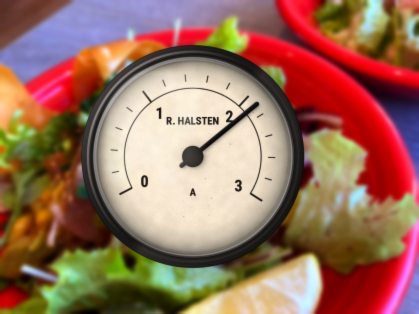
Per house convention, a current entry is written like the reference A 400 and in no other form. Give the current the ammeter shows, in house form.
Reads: A 2.1
